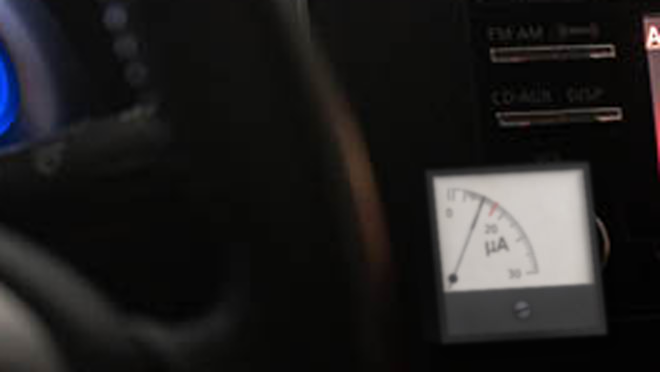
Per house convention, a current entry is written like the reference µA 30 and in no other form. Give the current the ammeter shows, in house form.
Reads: µA 15
